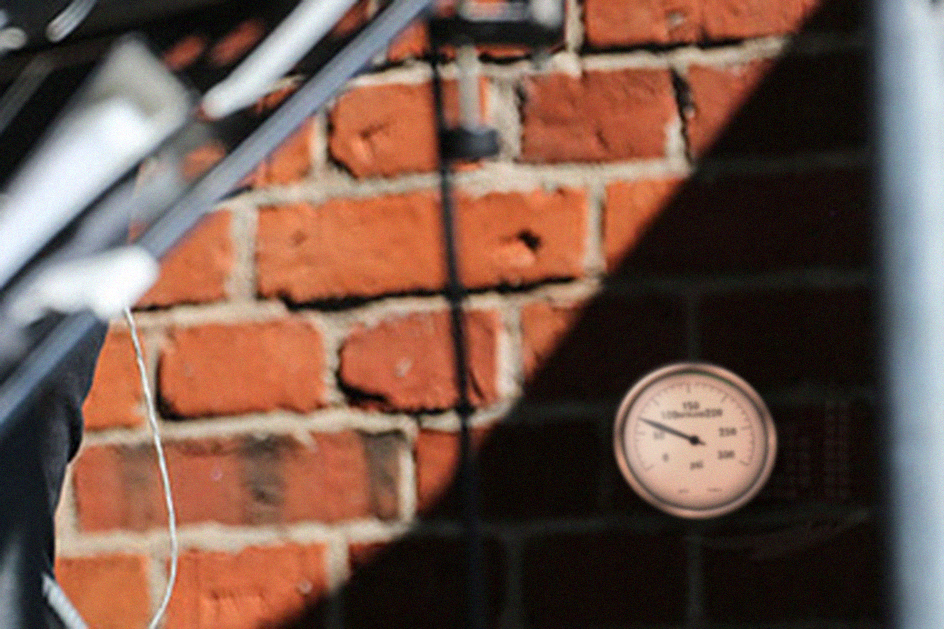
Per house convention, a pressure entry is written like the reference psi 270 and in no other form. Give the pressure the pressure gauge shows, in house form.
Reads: psi 70
